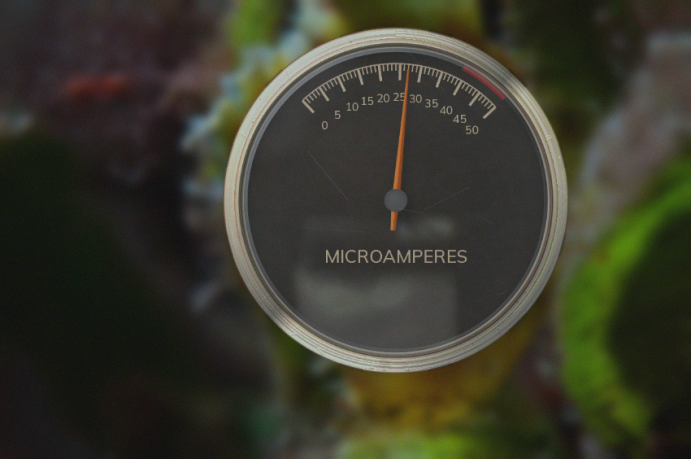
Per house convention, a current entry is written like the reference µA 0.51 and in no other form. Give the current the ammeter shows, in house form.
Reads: µA 27
